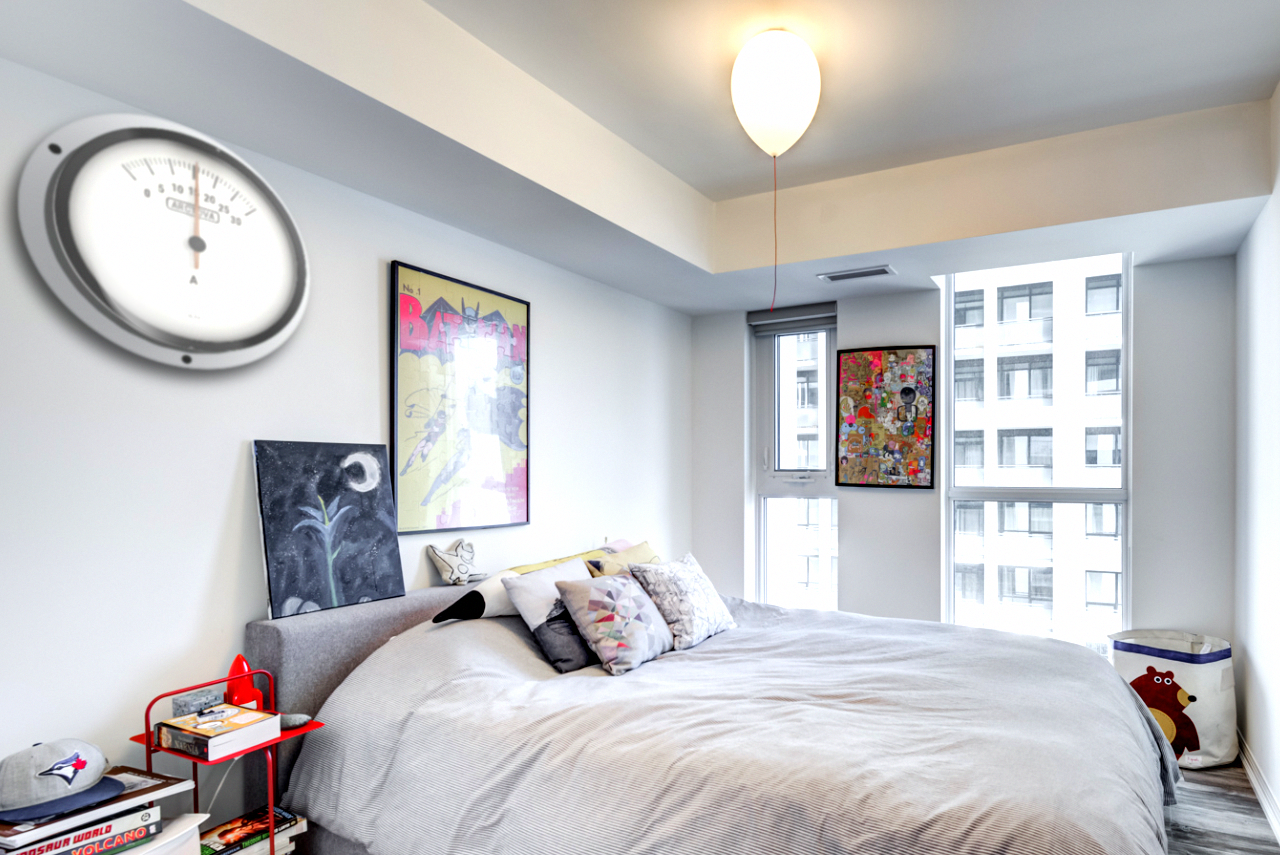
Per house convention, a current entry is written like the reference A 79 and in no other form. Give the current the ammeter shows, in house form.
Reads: A 15
